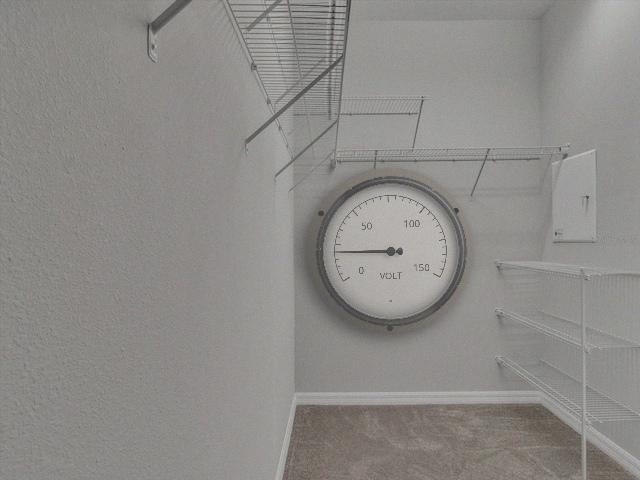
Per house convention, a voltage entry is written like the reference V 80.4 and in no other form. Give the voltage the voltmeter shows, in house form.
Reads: V 20
